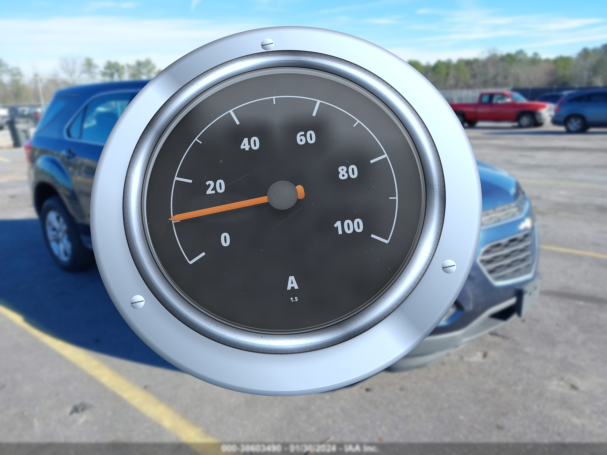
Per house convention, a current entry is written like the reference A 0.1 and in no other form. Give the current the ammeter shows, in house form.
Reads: A 10
